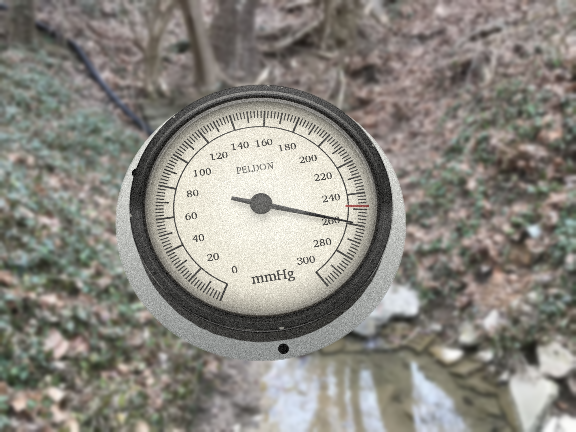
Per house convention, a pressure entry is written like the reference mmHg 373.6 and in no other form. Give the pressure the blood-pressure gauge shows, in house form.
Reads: mmHg 260
